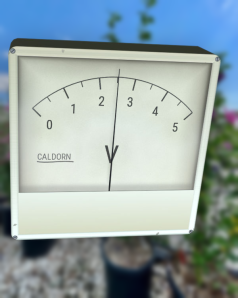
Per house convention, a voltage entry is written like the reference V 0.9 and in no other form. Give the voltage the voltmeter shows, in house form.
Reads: V 2.5
